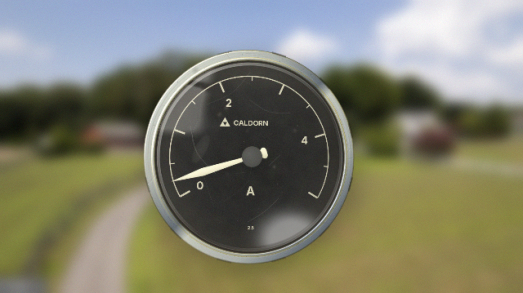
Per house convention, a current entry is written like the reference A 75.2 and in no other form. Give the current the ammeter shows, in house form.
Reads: A 0.25
